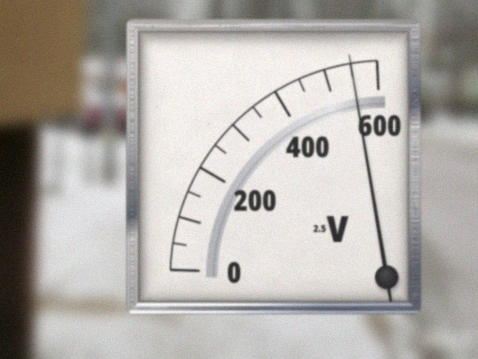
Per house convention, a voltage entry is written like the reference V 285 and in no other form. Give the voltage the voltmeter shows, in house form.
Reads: V 550
